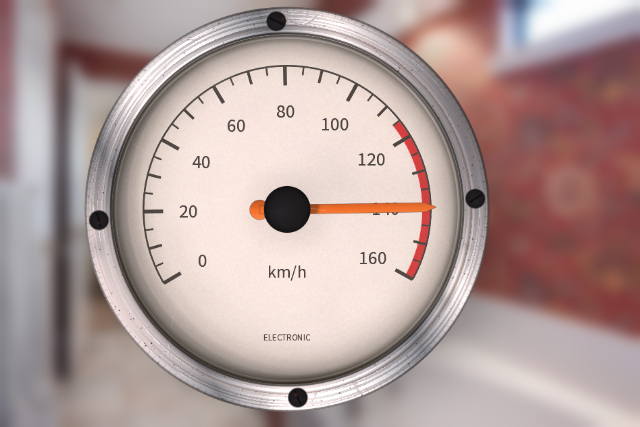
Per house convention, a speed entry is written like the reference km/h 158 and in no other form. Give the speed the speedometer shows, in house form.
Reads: km/h 140
